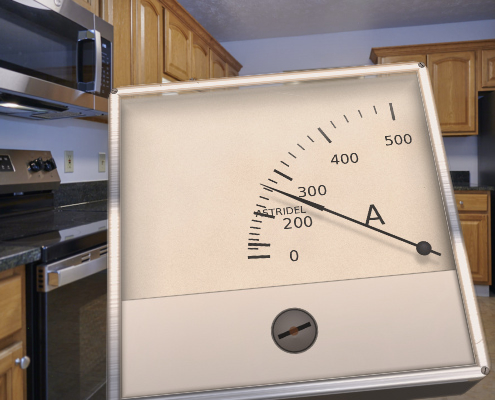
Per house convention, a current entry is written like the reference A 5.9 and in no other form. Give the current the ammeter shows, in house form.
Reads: A 260
